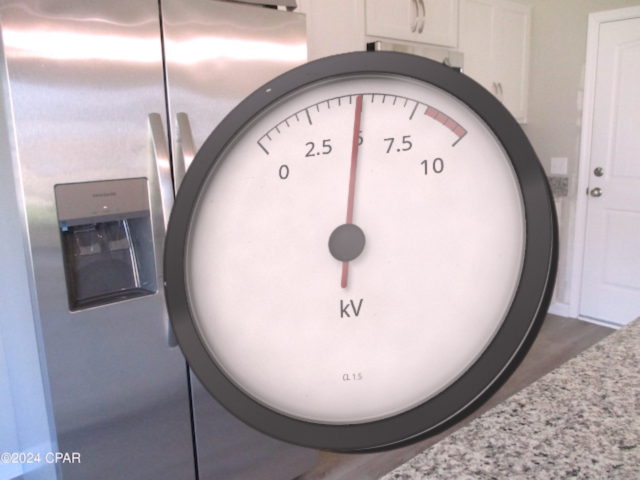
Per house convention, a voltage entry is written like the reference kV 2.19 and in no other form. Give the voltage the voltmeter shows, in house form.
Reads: kV 5
